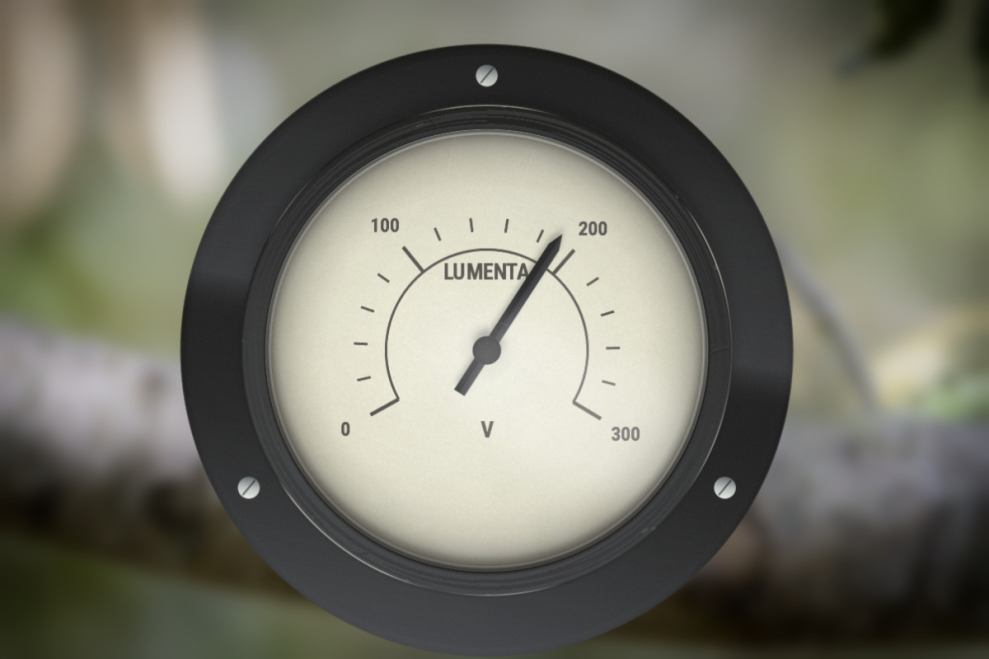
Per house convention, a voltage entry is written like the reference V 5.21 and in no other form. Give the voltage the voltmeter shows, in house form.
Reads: V 190
